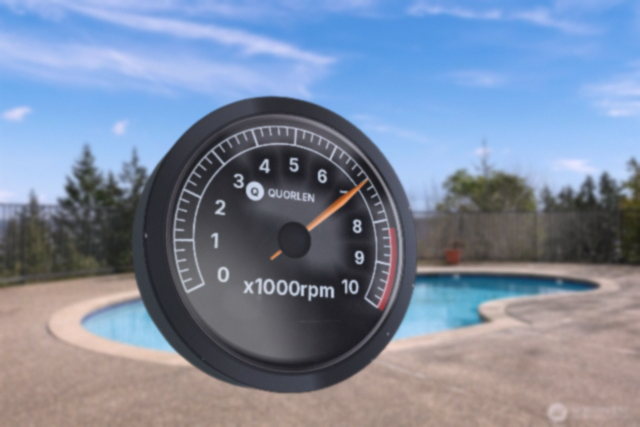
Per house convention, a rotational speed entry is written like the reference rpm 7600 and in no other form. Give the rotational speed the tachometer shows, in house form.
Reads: rpm 7000
